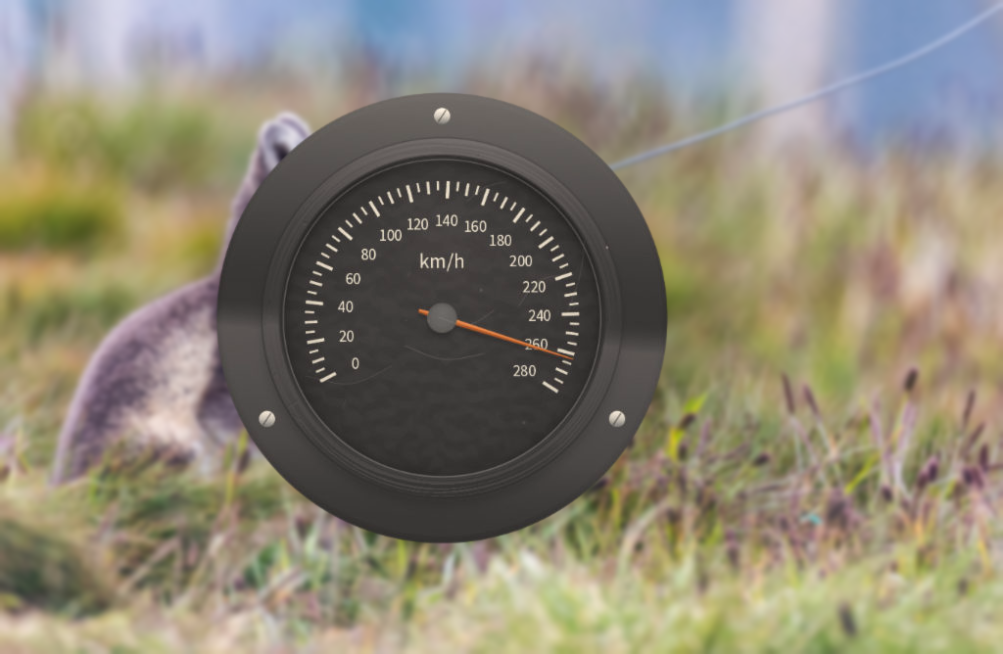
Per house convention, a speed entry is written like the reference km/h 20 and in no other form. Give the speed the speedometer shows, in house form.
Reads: km/h 262.5
